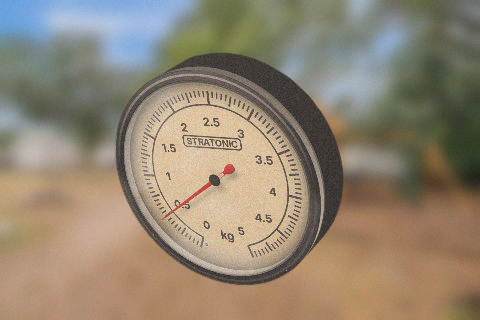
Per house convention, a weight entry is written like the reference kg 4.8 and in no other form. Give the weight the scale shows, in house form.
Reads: kg 0.5
